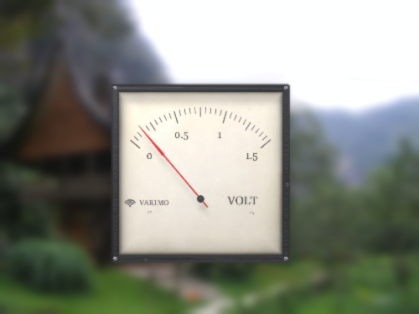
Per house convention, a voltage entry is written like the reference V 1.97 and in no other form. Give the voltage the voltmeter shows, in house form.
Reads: V 0.15
